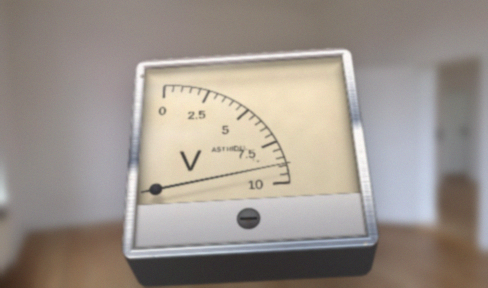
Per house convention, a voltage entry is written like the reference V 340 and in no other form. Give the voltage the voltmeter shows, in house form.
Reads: V 9
